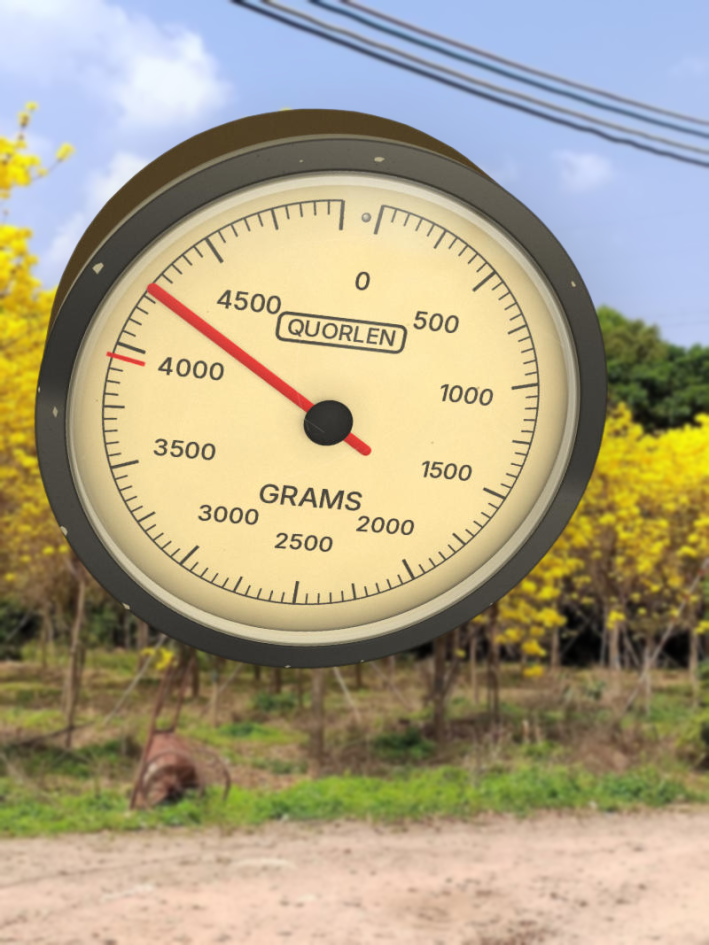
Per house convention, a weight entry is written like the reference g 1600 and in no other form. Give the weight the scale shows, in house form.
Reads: g 4250
